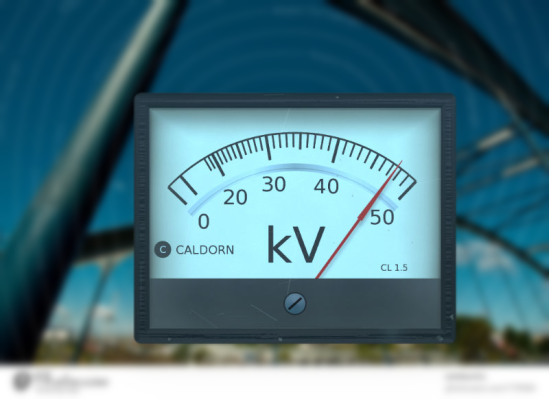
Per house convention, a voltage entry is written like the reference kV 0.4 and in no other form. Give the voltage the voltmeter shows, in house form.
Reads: kV 47.5
